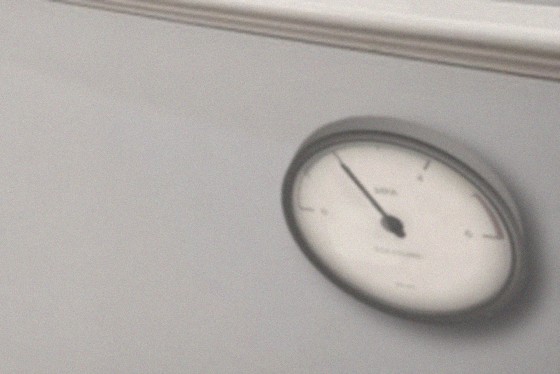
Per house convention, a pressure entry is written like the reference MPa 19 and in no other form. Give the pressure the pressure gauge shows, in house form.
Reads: MPa 2
